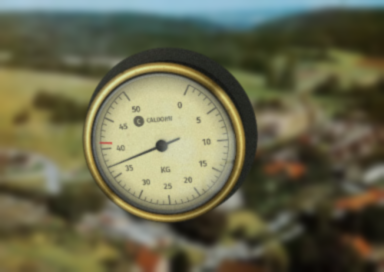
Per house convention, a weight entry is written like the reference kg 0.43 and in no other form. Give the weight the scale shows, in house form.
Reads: kg 37
